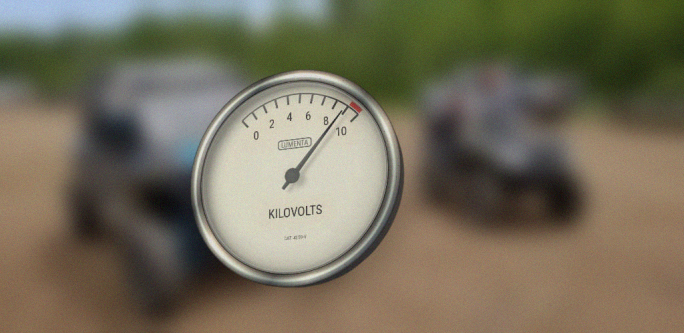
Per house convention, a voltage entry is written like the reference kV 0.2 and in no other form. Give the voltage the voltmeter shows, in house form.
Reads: kV 9
